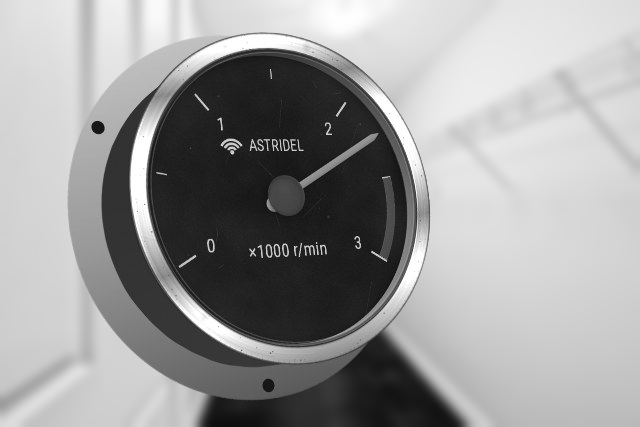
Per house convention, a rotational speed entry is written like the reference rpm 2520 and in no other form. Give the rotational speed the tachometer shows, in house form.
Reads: rpm 2250
